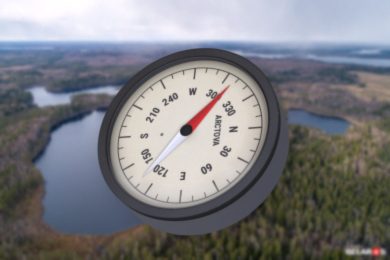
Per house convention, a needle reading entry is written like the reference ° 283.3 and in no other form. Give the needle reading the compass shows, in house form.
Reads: ° 310
